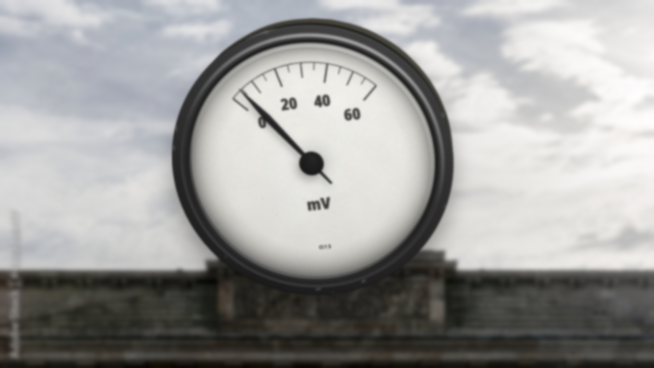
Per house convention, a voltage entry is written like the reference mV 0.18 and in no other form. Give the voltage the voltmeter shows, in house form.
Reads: mV 5
